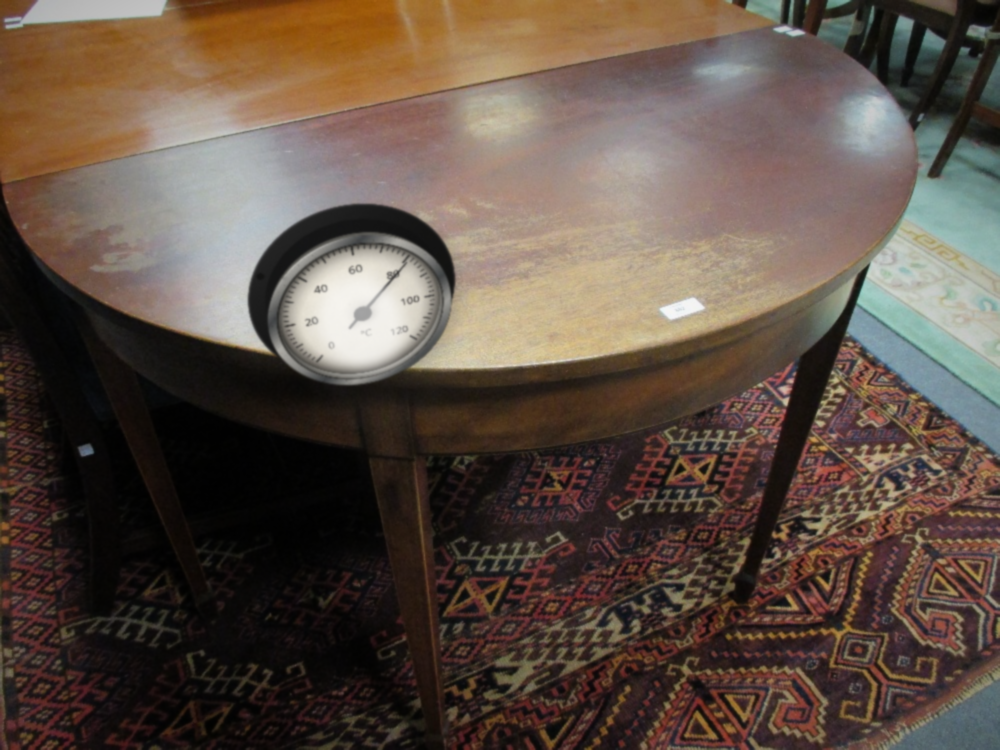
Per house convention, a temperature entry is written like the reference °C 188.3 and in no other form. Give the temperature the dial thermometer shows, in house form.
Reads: °C 80
